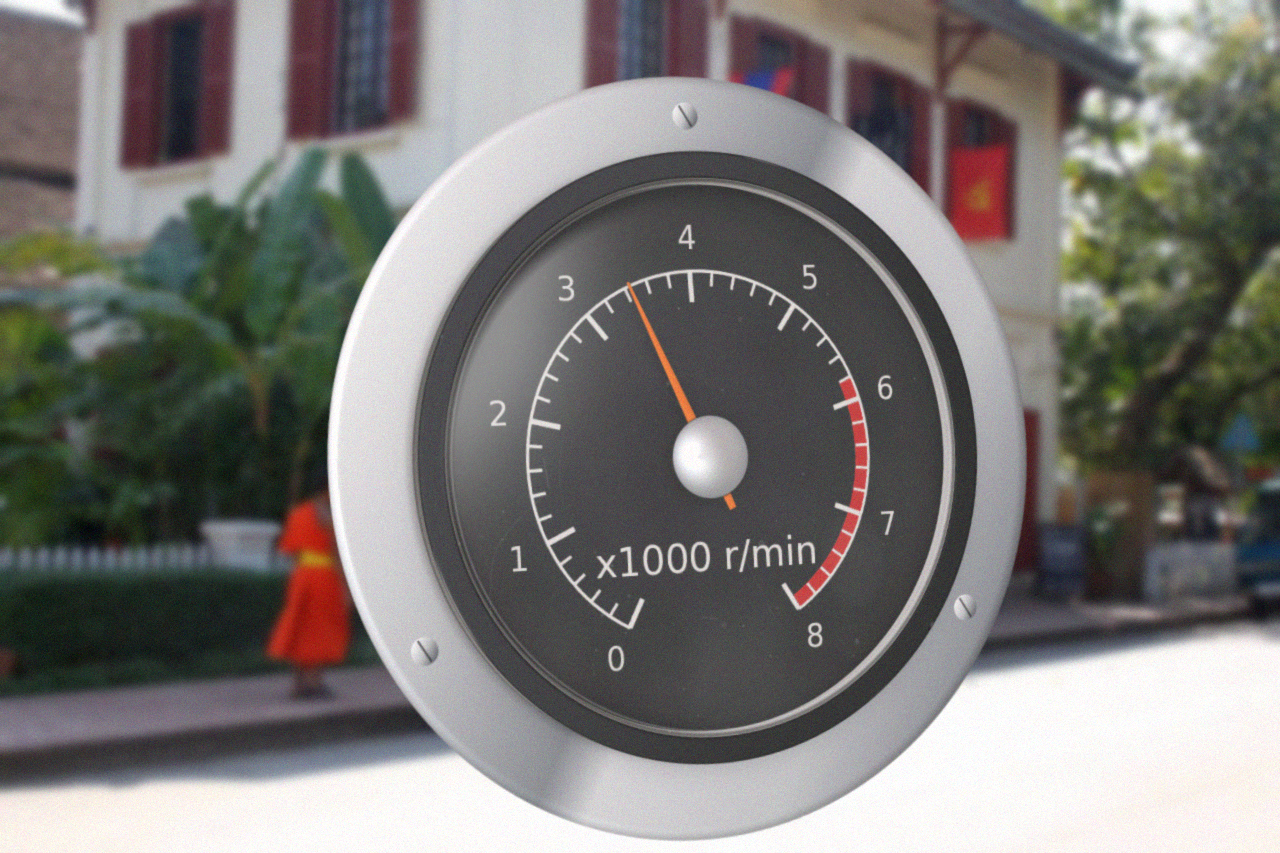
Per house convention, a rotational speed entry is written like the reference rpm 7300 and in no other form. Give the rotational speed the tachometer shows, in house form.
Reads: rpm 3400
